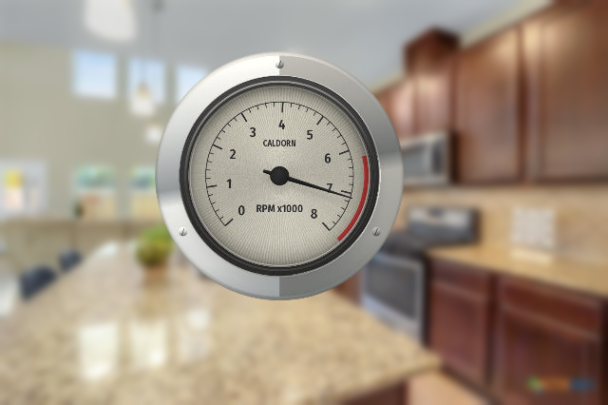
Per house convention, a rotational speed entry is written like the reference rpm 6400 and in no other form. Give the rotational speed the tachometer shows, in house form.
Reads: rpm 7100
